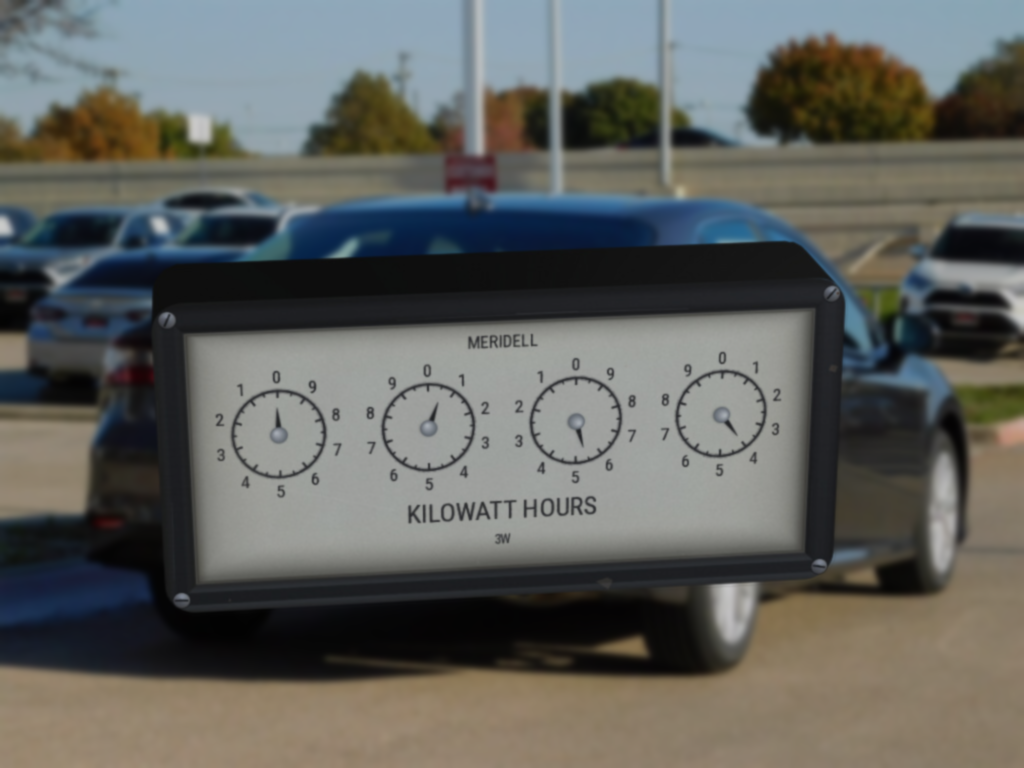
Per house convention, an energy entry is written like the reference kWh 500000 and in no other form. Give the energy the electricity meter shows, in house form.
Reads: kWh 54
